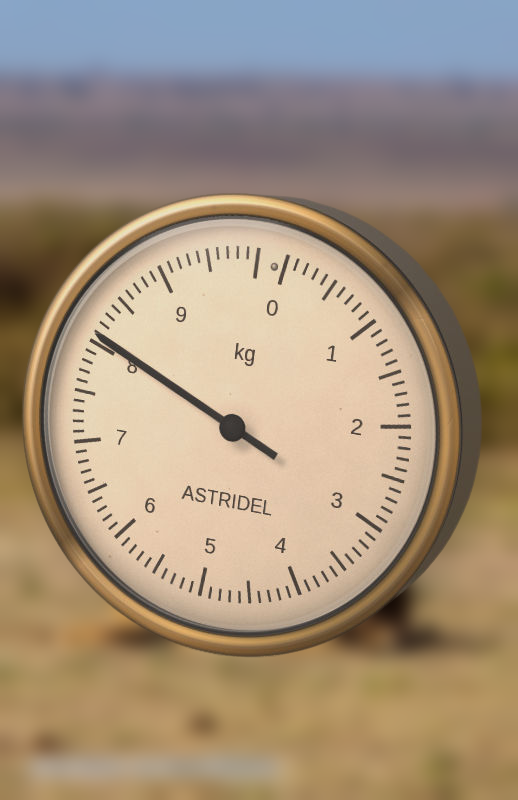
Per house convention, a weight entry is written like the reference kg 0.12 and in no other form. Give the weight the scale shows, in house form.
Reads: kg 8.1
